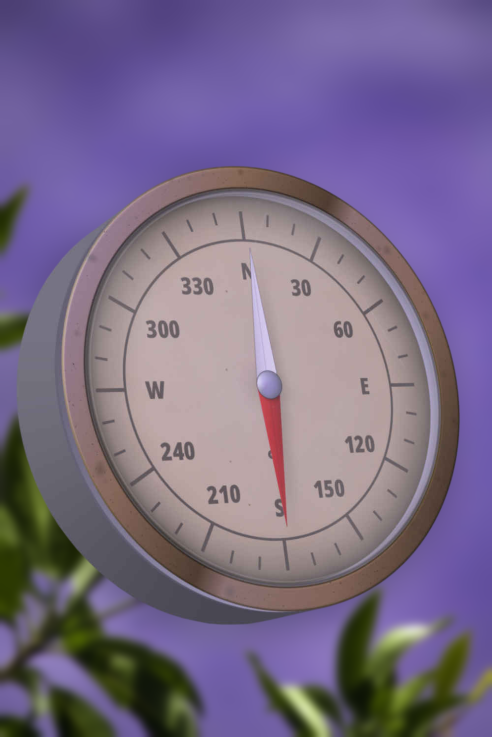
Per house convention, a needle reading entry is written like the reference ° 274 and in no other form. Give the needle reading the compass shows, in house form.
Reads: ° 180
